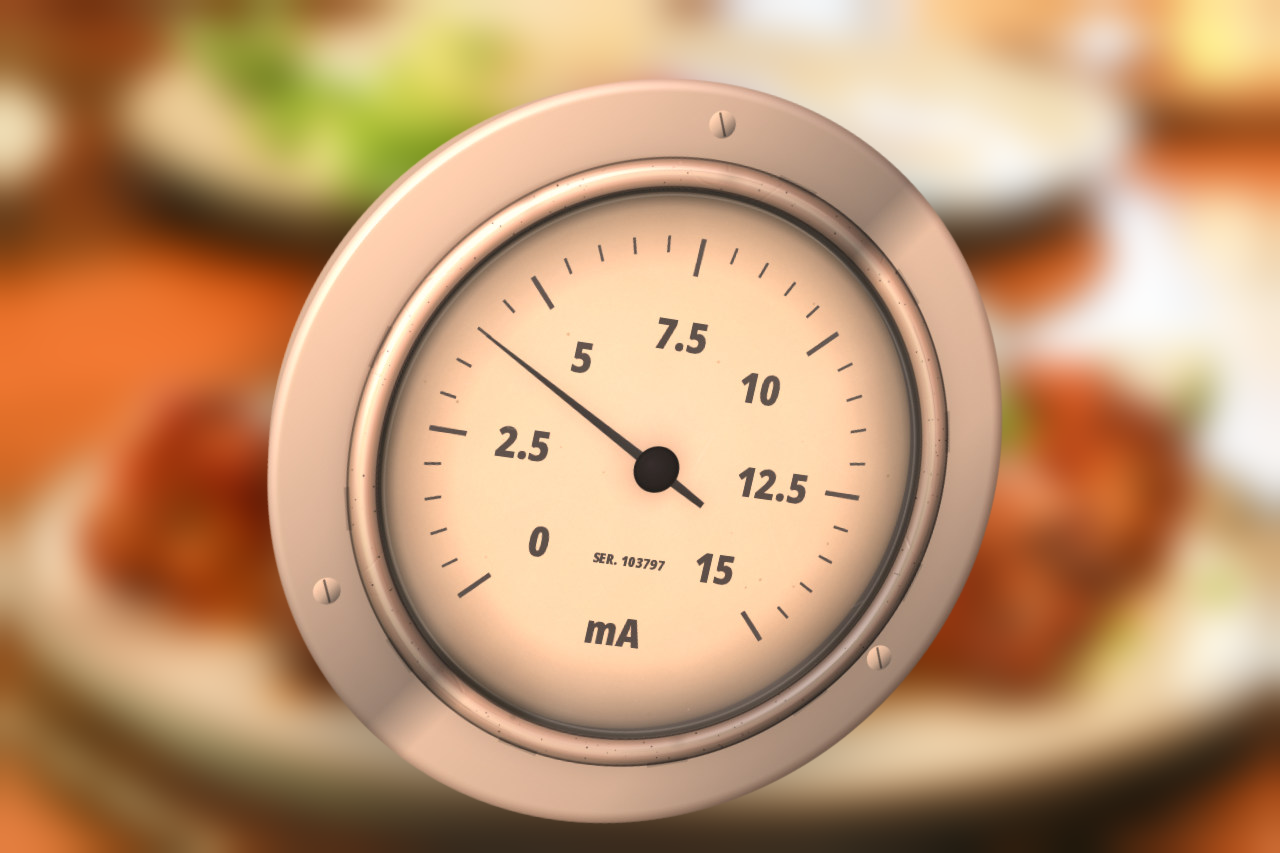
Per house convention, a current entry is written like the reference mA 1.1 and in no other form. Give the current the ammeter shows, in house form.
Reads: mA 4
